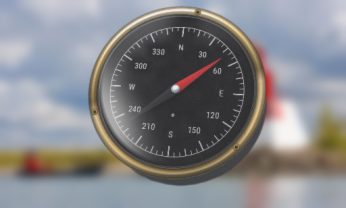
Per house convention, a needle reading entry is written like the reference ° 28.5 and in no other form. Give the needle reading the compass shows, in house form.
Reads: ° 50
